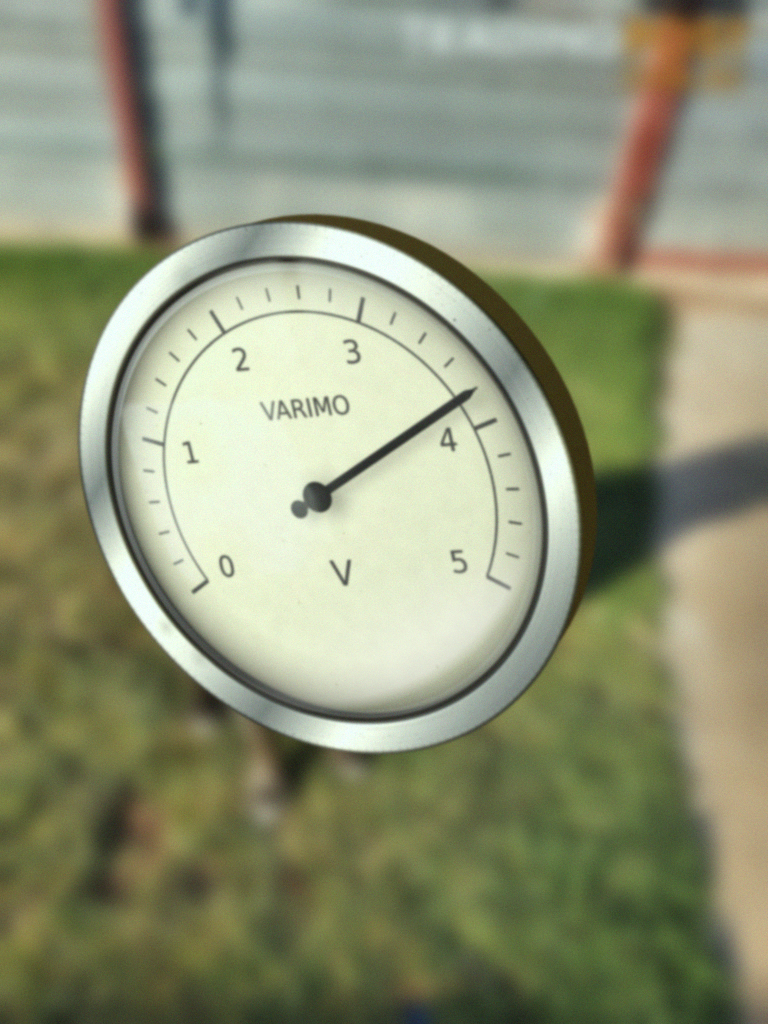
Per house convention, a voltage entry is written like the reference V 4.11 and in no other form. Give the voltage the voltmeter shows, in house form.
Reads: V 3.8
